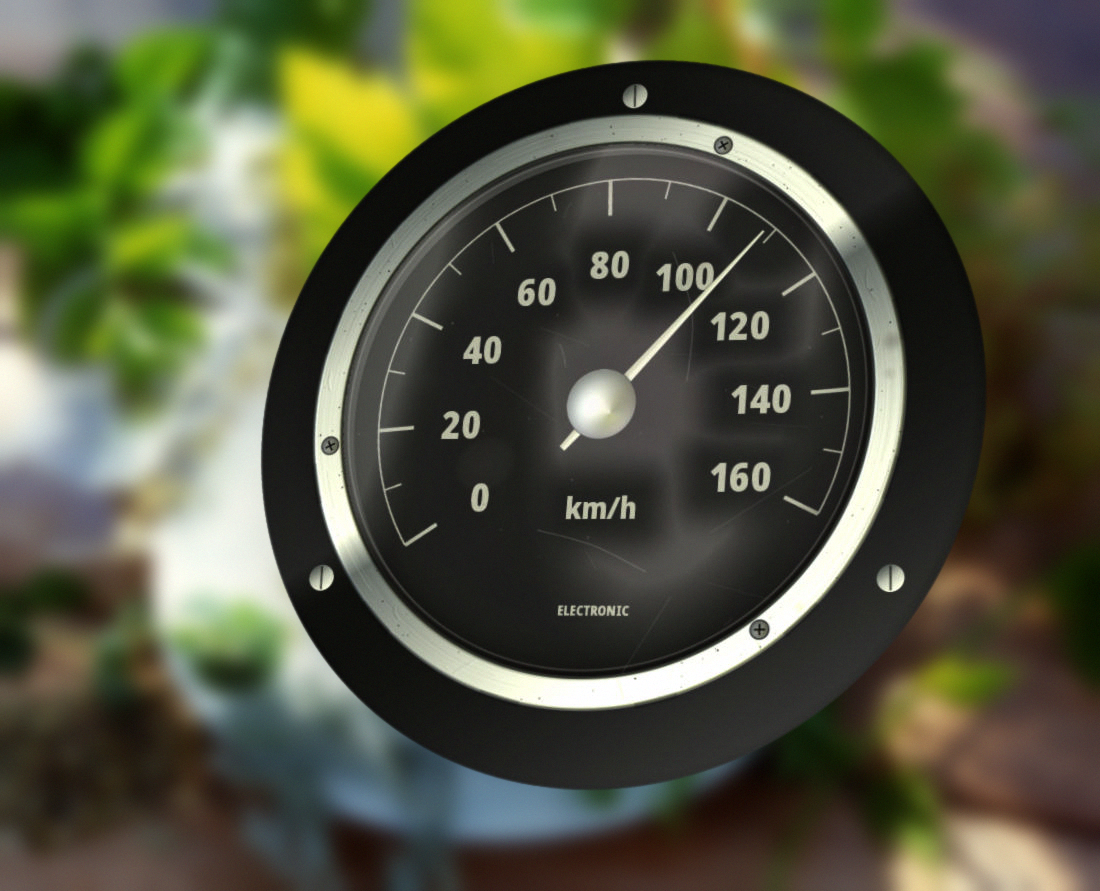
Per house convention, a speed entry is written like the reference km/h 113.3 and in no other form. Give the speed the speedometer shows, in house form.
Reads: km/h 110
